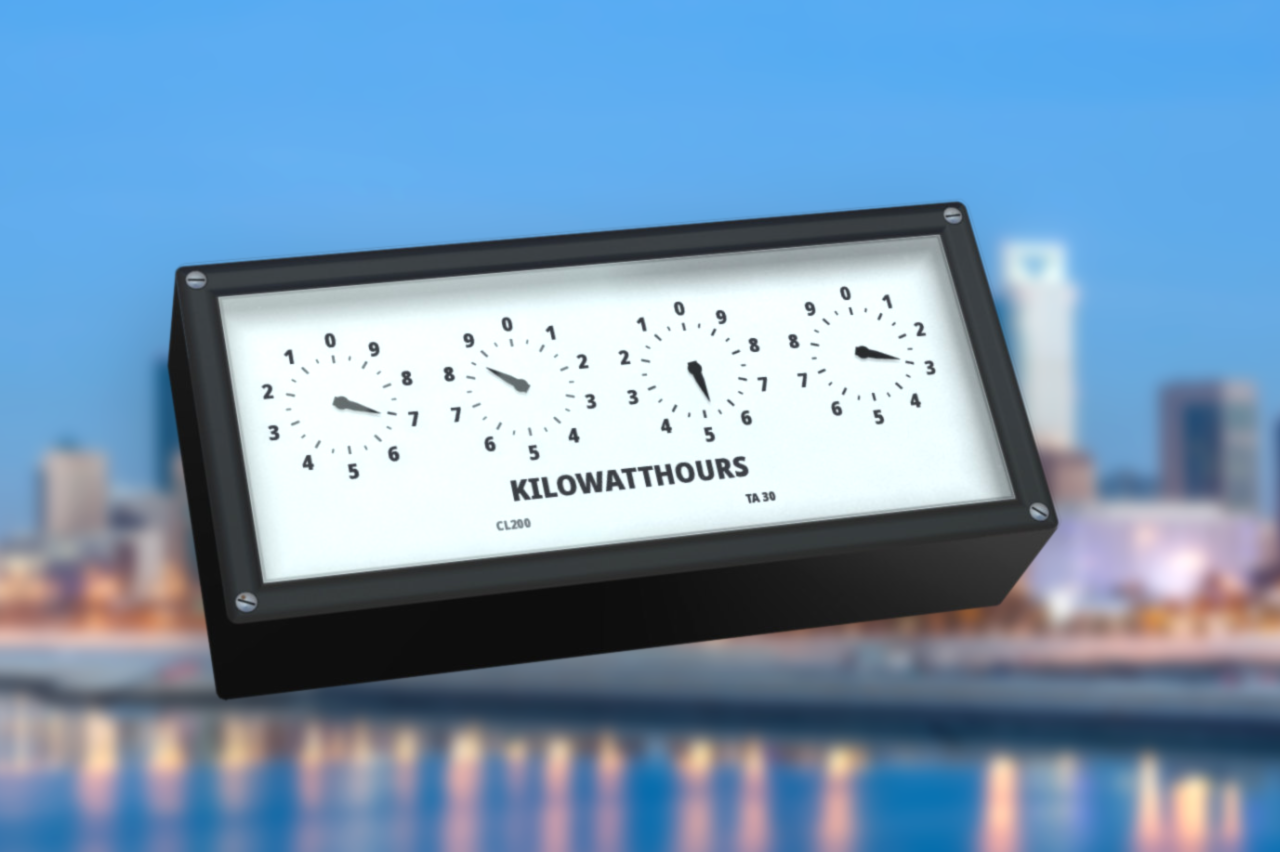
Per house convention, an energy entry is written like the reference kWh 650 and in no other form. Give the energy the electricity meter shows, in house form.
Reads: kWh 6853
